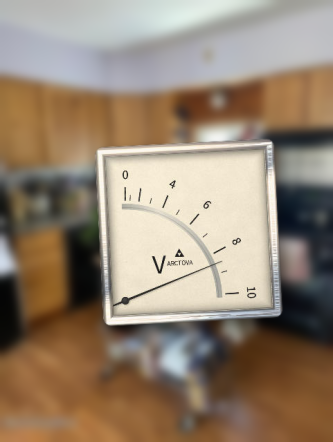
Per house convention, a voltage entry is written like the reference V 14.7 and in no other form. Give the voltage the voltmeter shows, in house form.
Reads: V 8.5
